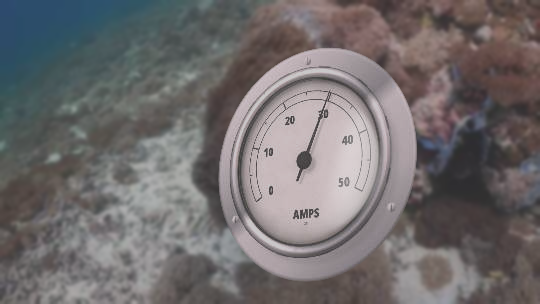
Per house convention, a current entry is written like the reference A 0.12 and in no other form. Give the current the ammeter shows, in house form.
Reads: A 30
